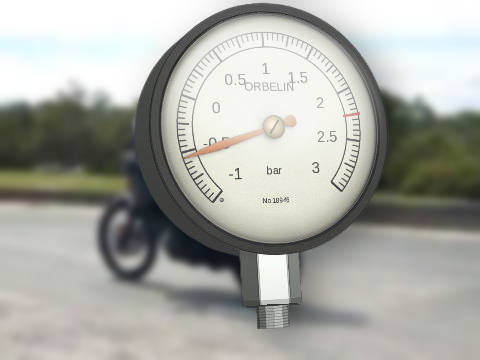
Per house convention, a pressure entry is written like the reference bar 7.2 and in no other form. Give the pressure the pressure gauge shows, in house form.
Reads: bar -0.55
